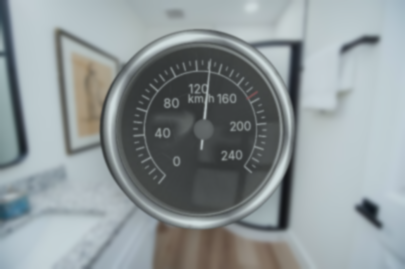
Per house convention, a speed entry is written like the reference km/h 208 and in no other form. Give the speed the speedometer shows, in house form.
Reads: km/h 130
